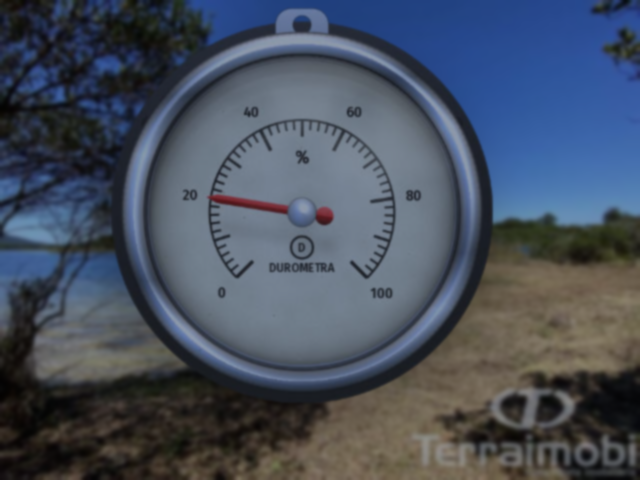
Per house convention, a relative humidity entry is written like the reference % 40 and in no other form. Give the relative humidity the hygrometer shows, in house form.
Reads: % 20
